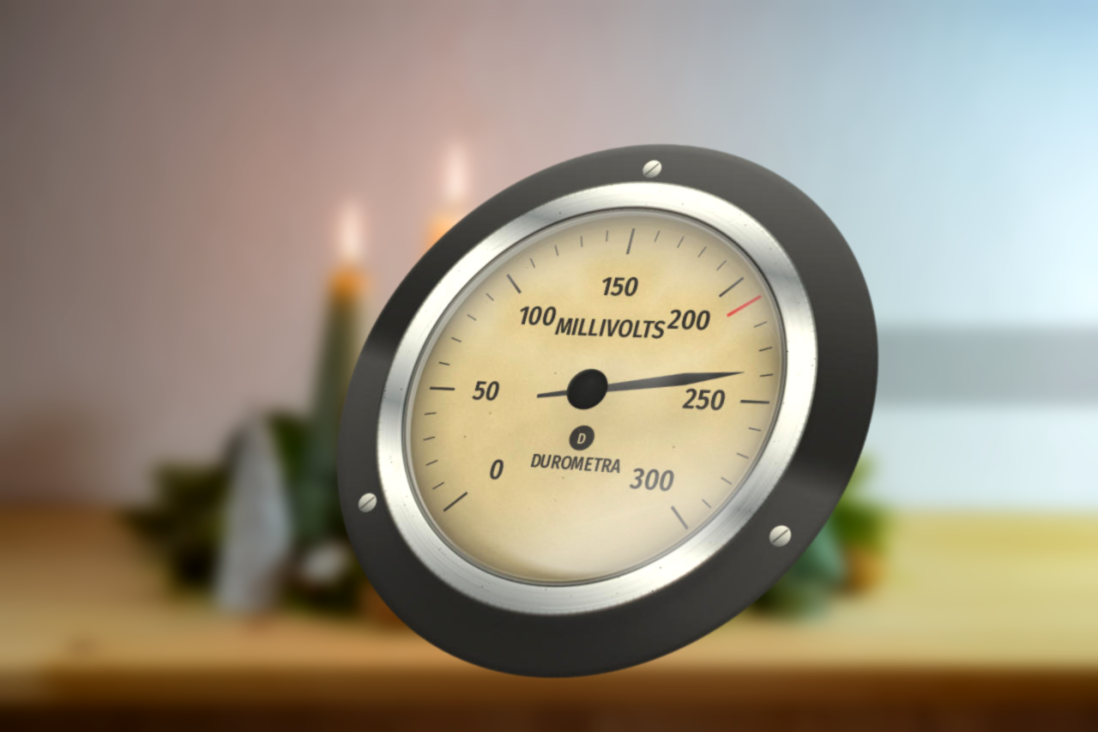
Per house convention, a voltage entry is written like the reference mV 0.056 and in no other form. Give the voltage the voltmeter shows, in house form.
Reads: mV 240
